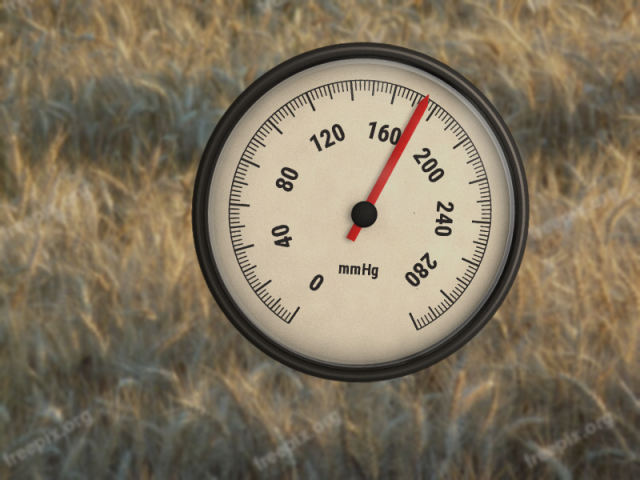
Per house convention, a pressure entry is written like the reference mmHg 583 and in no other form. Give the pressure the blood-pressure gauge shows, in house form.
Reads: mmHg 174
